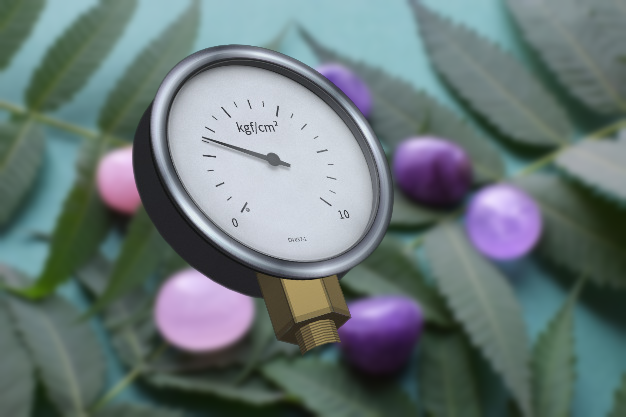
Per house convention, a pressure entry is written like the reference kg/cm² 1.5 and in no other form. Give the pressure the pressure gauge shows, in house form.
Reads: kg/cm² 2.5
